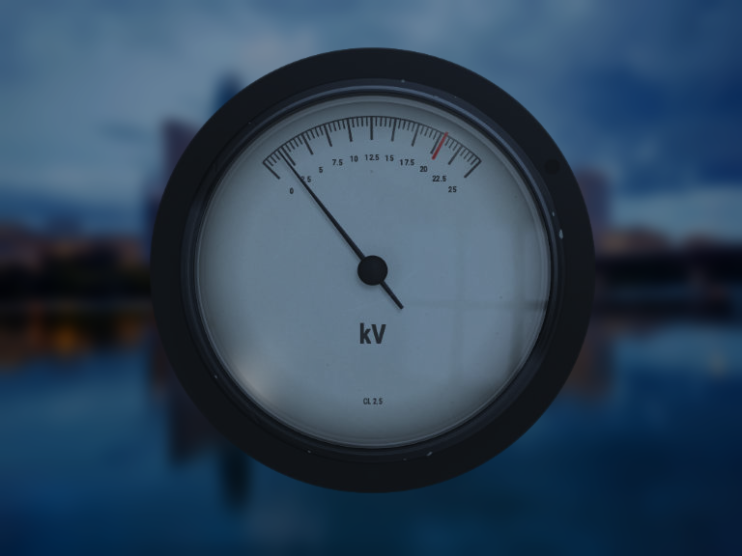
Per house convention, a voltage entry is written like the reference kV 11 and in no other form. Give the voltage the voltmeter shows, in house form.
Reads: kV 2
